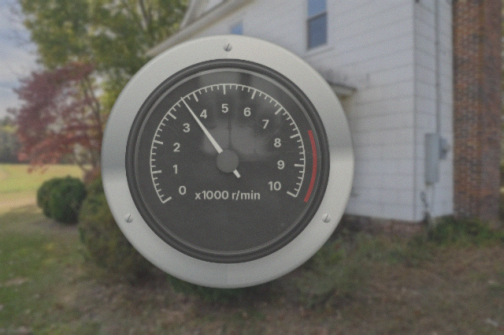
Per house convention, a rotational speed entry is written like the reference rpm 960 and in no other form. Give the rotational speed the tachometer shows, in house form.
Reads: rpm 3600
